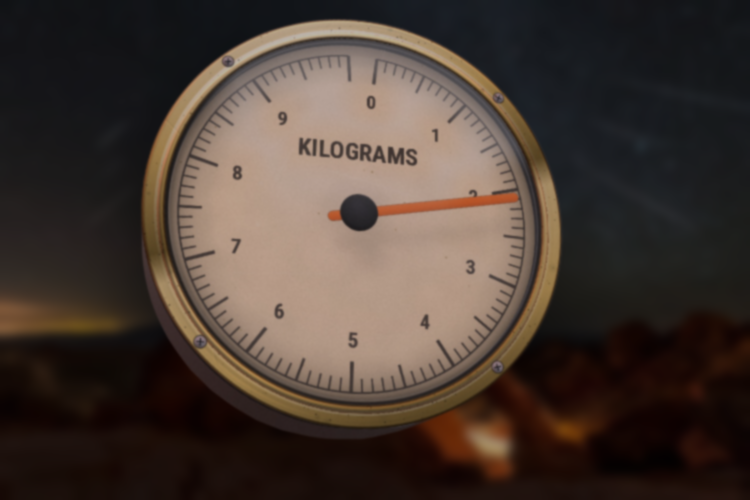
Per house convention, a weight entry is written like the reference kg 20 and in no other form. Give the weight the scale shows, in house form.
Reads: kg 2.1
